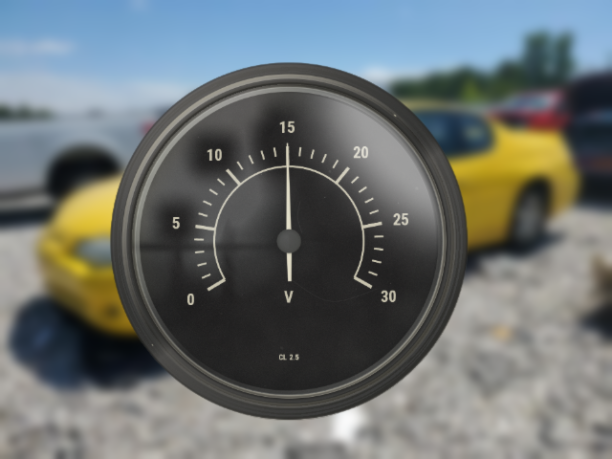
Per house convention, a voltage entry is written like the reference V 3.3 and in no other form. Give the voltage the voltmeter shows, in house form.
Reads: V 15
